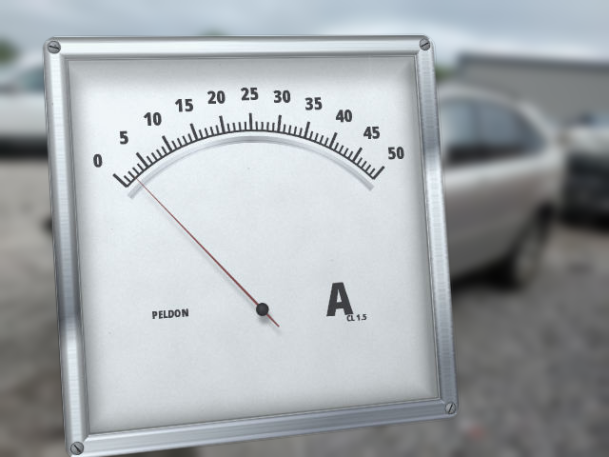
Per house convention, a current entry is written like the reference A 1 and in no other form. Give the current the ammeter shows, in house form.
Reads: A 2
